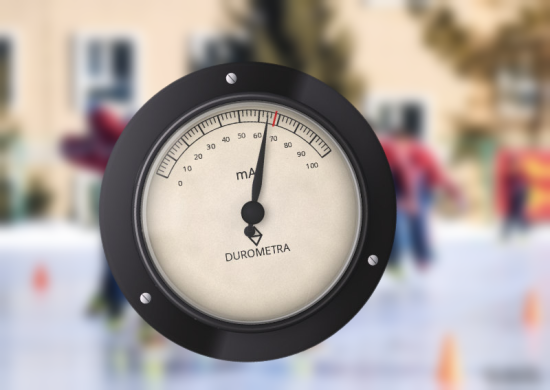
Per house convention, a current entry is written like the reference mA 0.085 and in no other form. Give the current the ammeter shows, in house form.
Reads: mA 64
